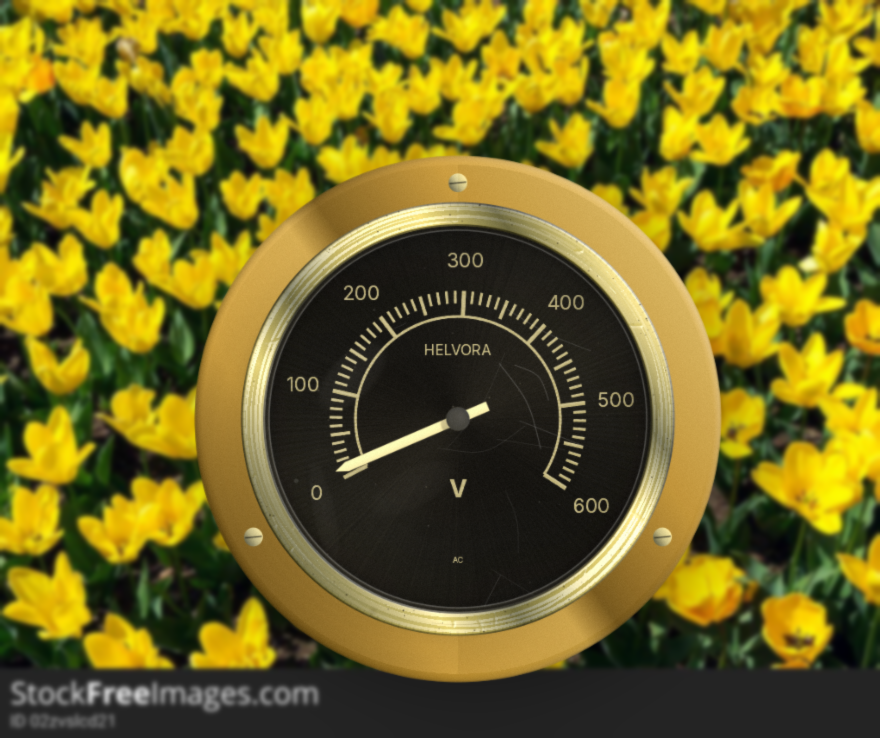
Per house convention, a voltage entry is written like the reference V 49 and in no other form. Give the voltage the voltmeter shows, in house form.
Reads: V 10
